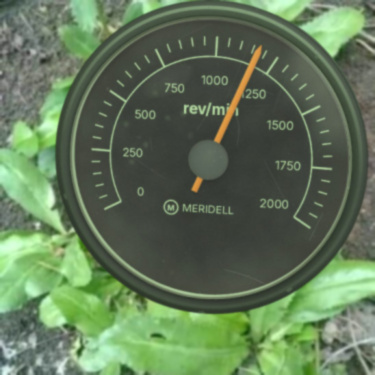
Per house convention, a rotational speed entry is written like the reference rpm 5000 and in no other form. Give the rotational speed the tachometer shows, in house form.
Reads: rpm 1175
